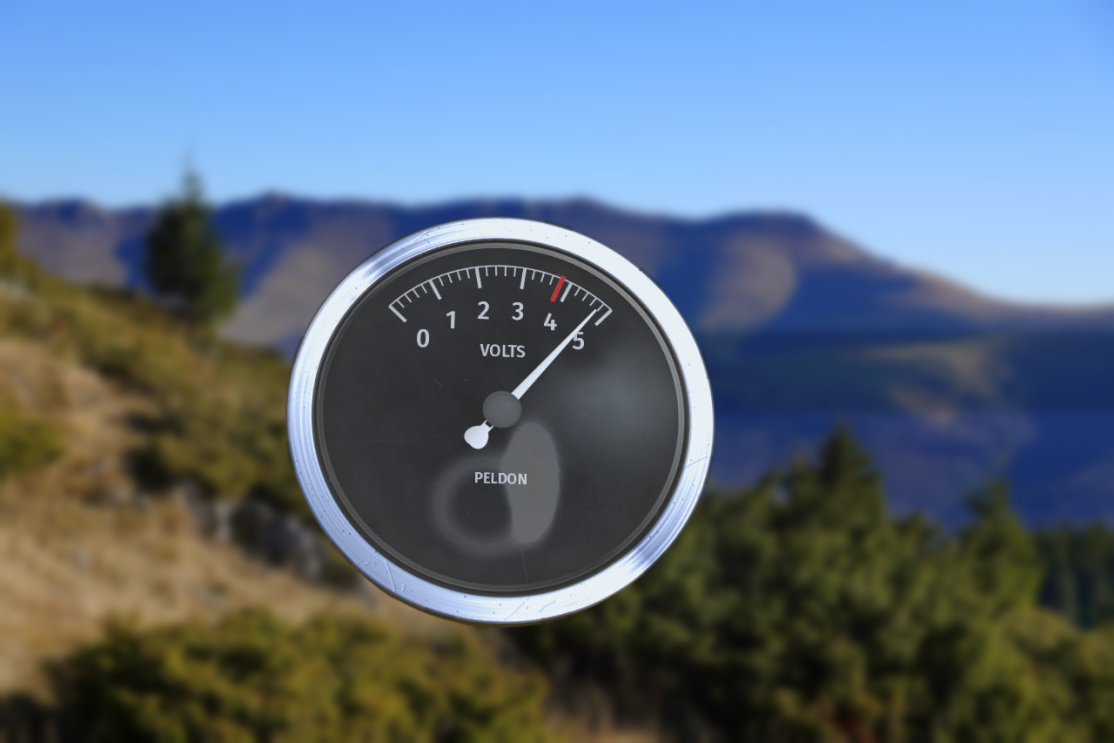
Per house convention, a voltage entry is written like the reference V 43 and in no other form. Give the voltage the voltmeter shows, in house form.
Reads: V 4.8
